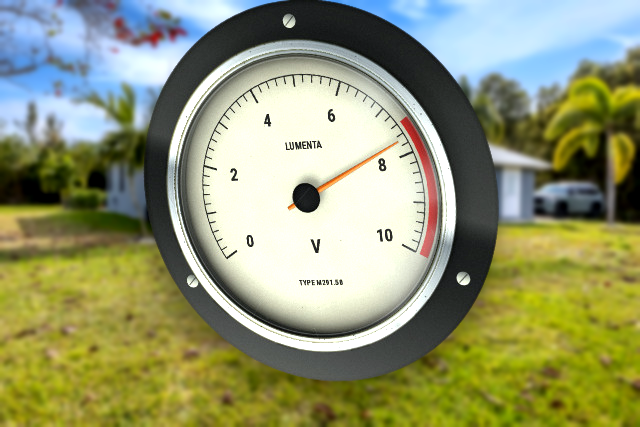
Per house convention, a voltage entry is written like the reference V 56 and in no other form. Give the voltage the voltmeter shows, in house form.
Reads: V 7.7
